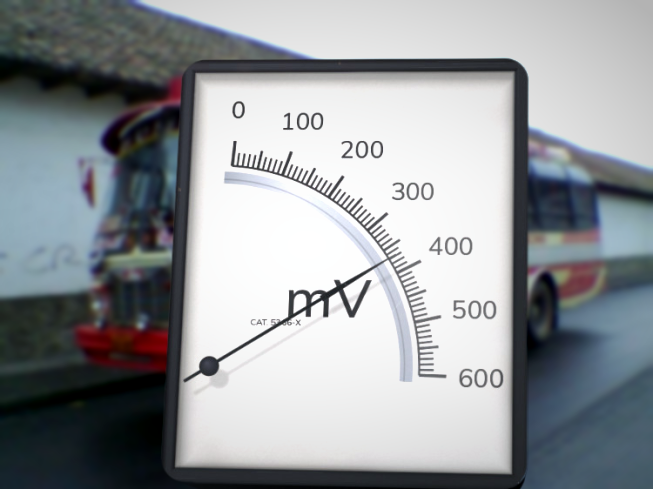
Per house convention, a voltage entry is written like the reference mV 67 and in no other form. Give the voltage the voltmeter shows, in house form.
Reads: mV 370
